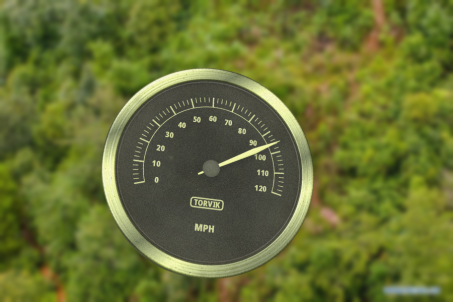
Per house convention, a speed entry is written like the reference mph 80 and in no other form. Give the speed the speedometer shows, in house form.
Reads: mph 96
